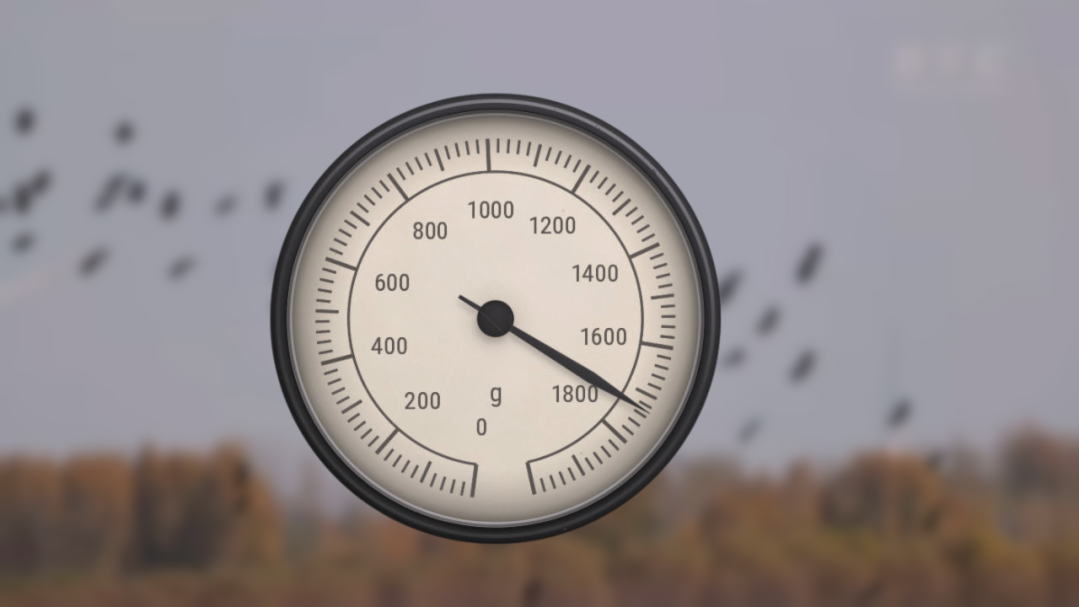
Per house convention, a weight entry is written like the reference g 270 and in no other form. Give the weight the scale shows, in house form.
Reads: g 1730
